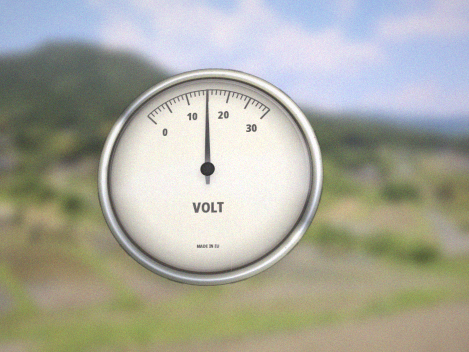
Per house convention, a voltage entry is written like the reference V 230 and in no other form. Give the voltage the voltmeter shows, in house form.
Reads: V 15
